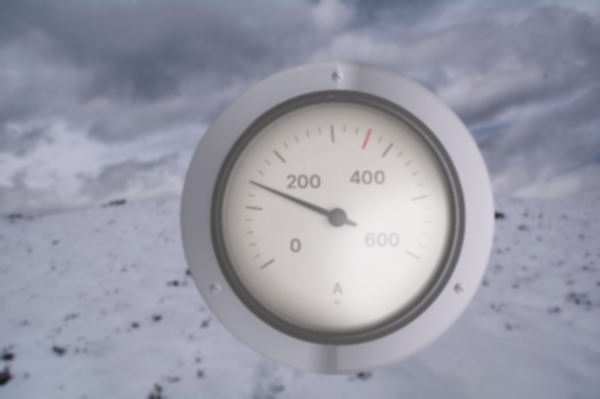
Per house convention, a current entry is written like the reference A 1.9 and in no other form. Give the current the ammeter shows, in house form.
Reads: A 140
